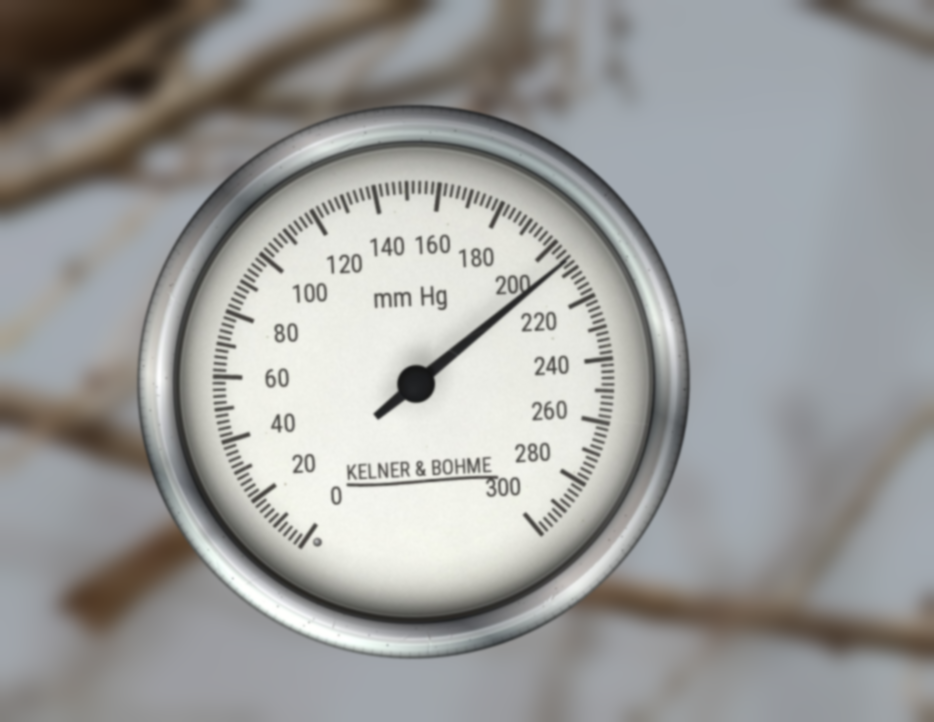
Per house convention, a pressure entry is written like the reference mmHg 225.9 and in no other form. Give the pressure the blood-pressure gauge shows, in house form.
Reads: mmHg 206
